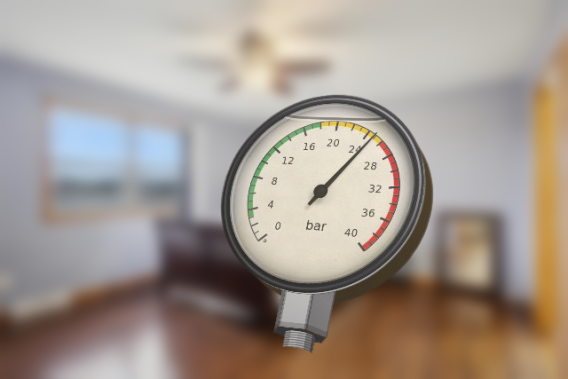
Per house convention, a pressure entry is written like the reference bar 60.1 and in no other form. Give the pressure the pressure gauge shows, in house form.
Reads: bar 25
